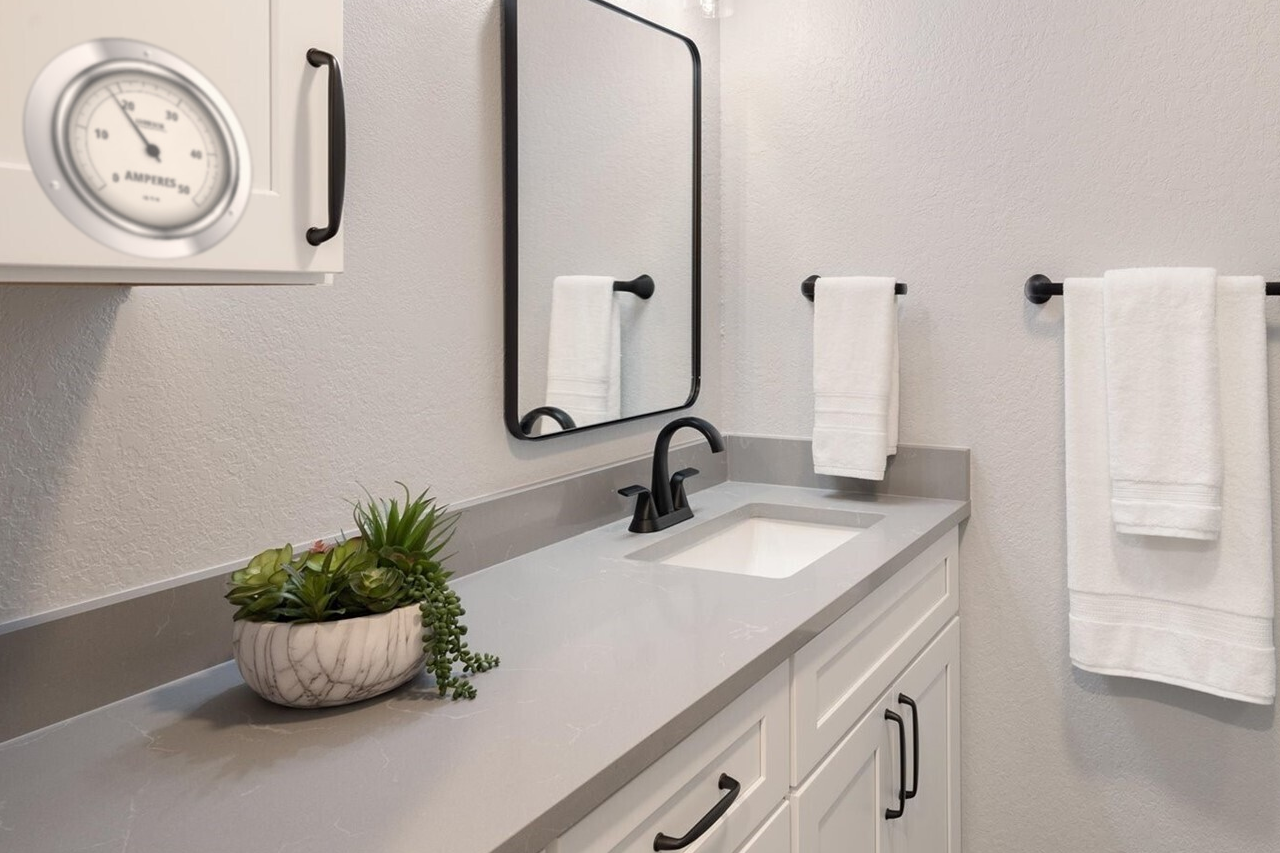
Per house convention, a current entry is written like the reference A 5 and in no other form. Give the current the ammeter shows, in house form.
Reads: A 18
